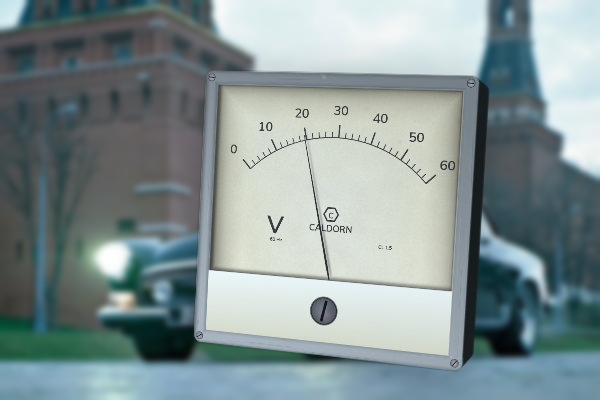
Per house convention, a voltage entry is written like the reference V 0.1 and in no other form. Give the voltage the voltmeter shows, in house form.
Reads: V 20
